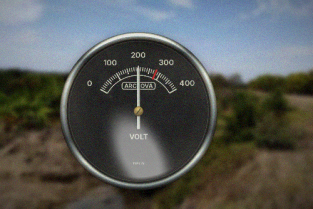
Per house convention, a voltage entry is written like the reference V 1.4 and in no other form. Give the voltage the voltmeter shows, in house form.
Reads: V 200
